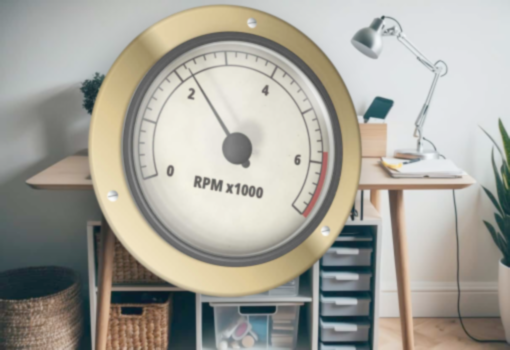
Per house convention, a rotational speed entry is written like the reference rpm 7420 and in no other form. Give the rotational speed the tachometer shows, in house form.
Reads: rpm 2200
